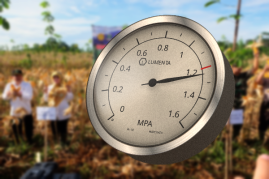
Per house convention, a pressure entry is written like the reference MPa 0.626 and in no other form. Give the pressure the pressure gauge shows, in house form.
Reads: MPa 1.25
